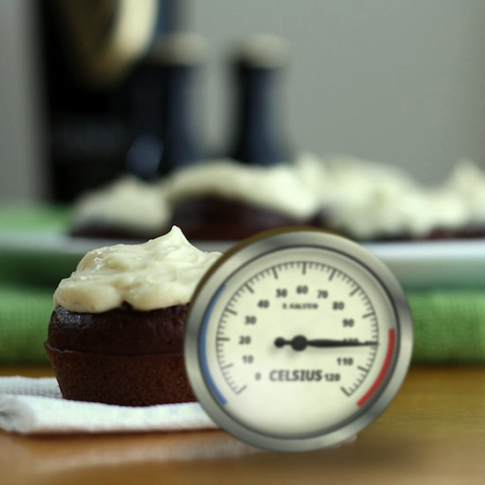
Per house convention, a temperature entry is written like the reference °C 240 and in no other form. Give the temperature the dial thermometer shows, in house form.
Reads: °C 100
